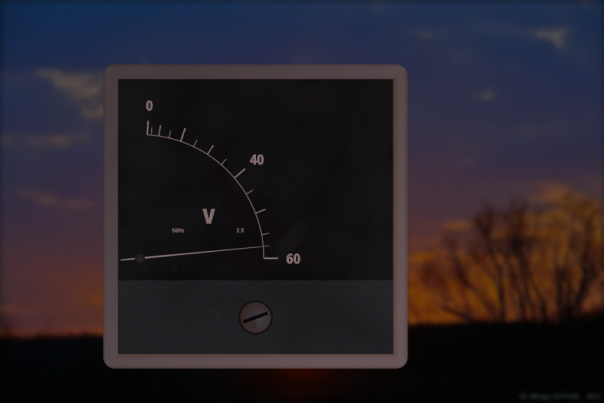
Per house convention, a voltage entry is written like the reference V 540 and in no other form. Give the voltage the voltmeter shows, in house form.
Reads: V 57.5
